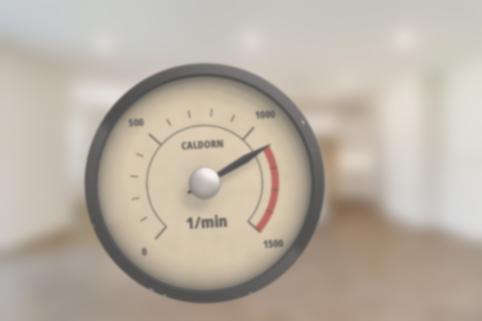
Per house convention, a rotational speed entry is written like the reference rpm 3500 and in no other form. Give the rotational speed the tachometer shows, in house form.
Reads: rpm 1100
